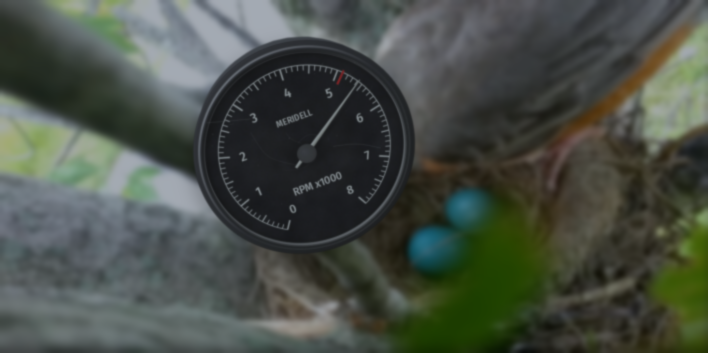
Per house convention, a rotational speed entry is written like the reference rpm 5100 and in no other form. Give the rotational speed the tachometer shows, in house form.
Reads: rpm 5400
